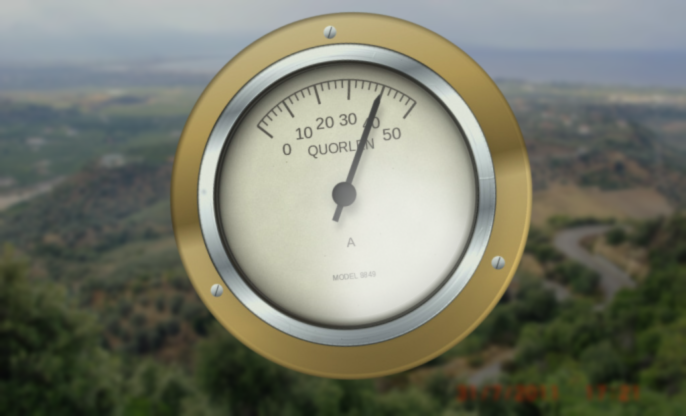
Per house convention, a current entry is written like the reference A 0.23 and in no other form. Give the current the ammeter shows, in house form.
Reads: A 40
